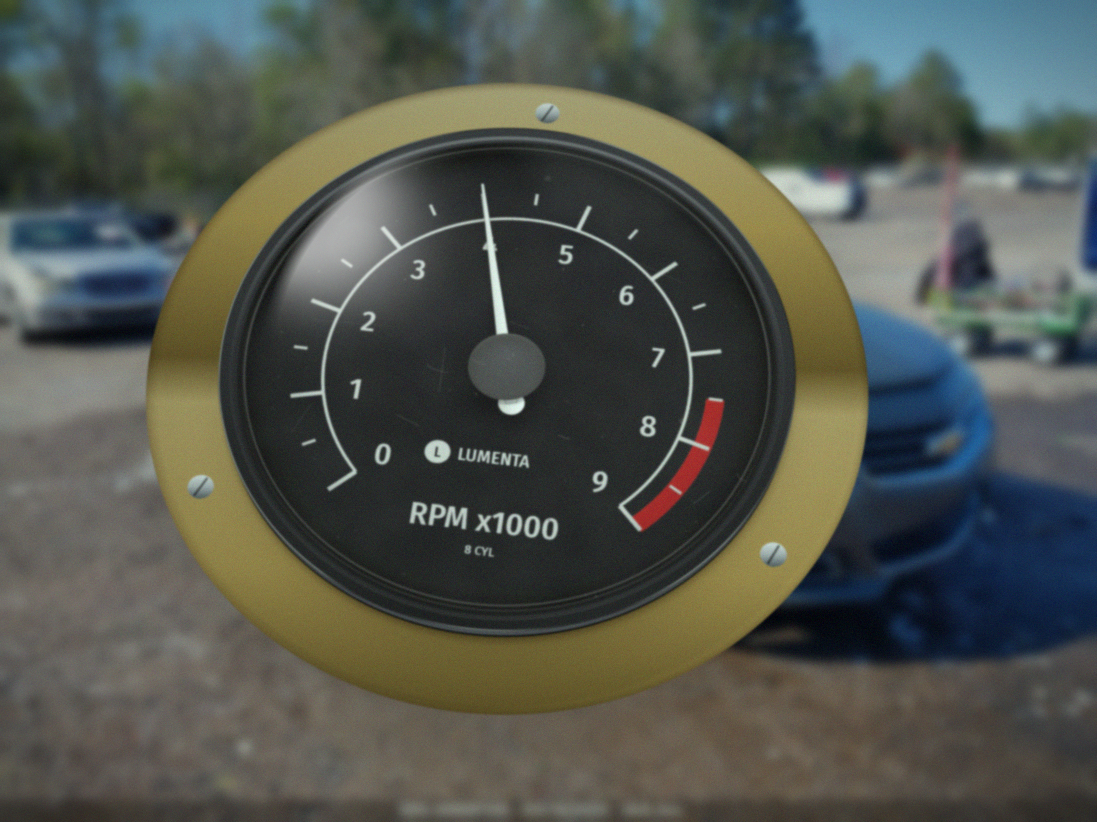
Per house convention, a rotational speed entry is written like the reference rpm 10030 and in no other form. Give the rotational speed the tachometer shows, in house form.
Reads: rpm 4000
